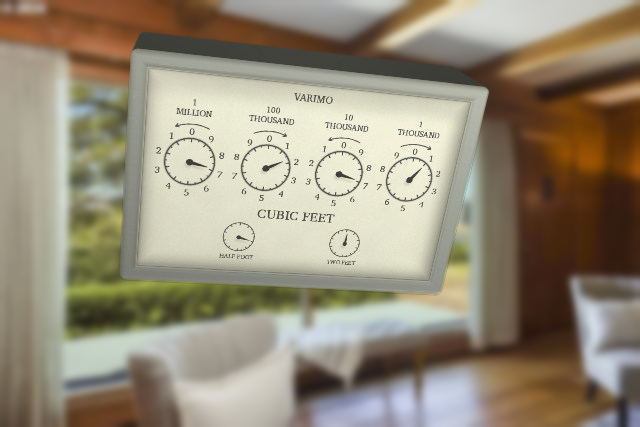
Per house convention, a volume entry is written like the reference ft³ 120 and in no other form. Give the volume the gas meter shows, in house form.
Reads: ft³ 717100
